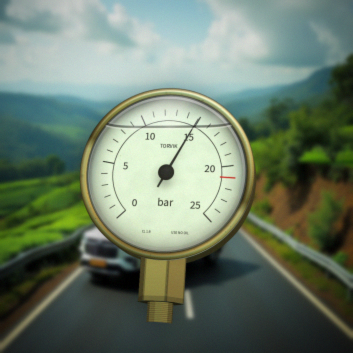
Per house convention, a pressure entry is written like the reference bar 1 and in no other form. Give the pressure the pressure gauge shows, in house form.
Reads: bar 15
